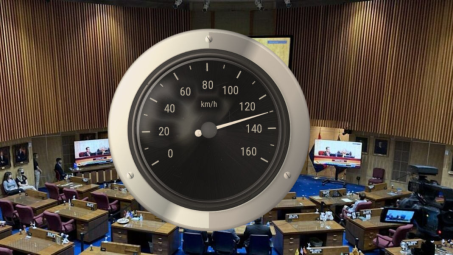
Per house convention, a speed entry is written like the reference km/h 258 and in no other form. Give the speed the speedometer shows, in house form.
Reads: km/h 130
